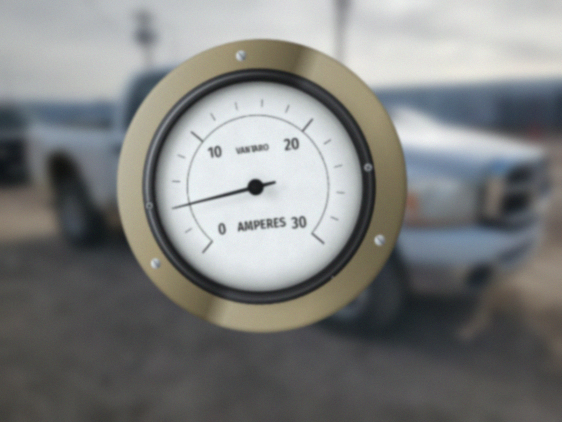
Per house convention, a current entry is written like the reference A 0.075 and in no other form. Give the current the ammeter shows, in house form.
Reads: A 4
